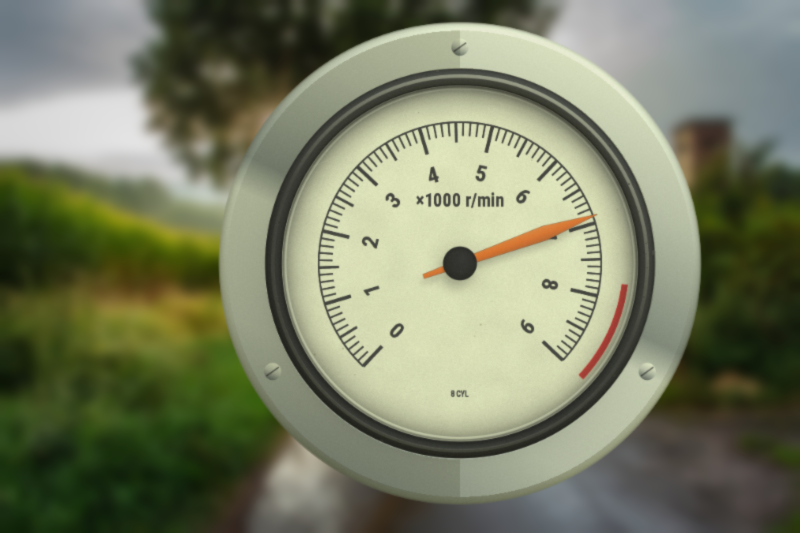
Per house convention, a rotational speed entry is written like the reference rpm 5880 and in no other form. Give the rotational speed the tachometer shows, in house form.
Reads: rpm 6900
